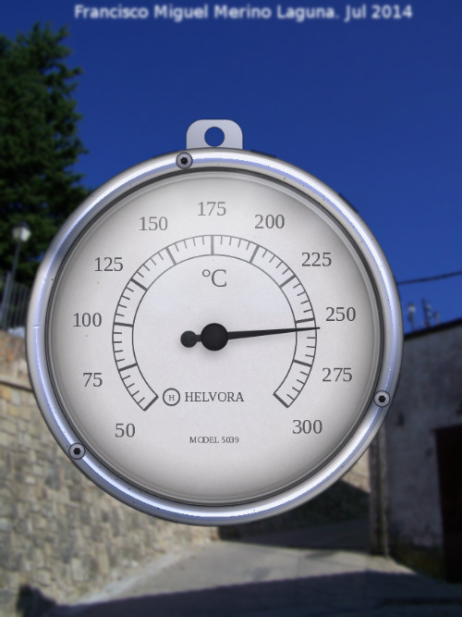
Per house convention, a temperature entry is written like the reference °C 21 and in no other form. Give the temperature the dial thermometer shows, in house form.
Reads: °C 255
